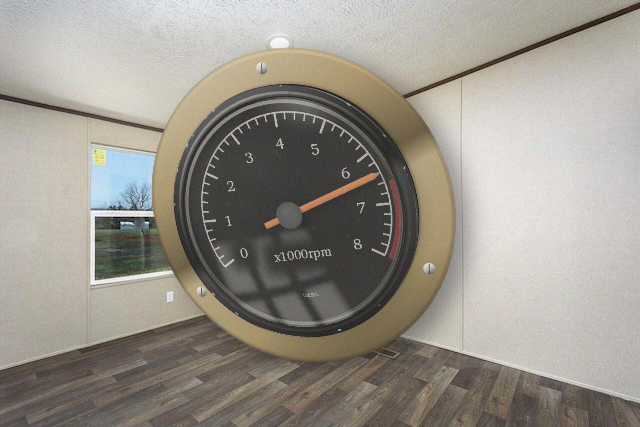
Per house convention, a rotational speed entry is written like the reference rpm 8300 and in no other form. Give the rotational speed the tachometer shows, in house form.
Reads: rpm 6400
